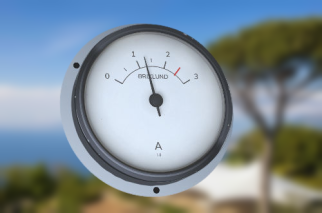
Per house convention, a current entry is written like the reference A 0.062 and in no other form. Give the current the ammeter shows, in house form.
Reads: A 1.25
